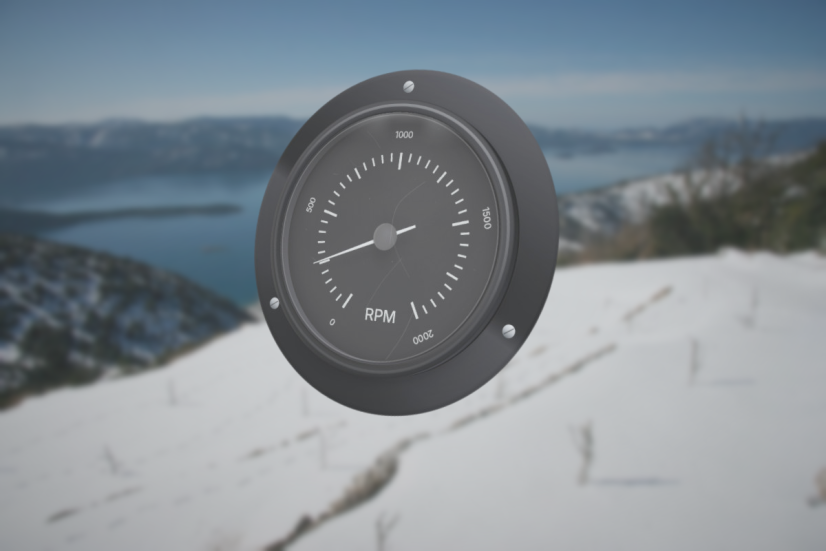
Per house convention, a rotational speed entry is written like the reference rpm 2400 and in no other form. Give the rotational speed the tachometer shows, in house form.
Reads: rpm 250
